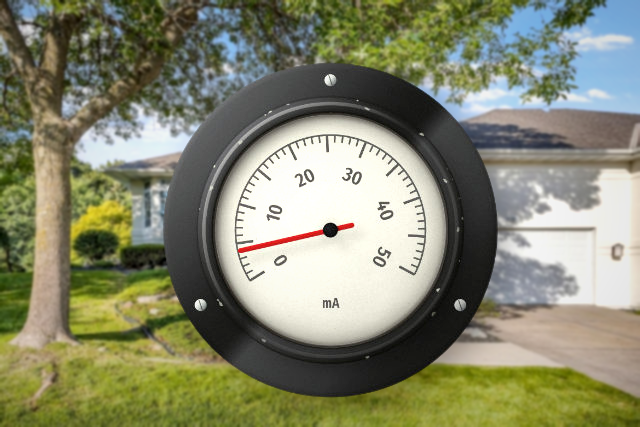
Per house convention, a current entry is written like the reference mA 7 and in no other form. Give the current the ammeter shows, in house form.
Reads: mA 4
